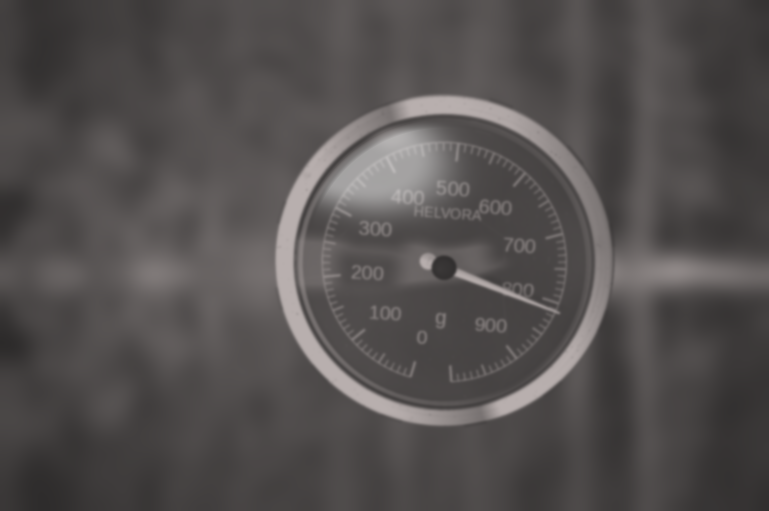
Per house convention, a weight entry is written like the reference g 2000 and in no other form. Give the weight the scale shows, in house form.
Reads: g 810
